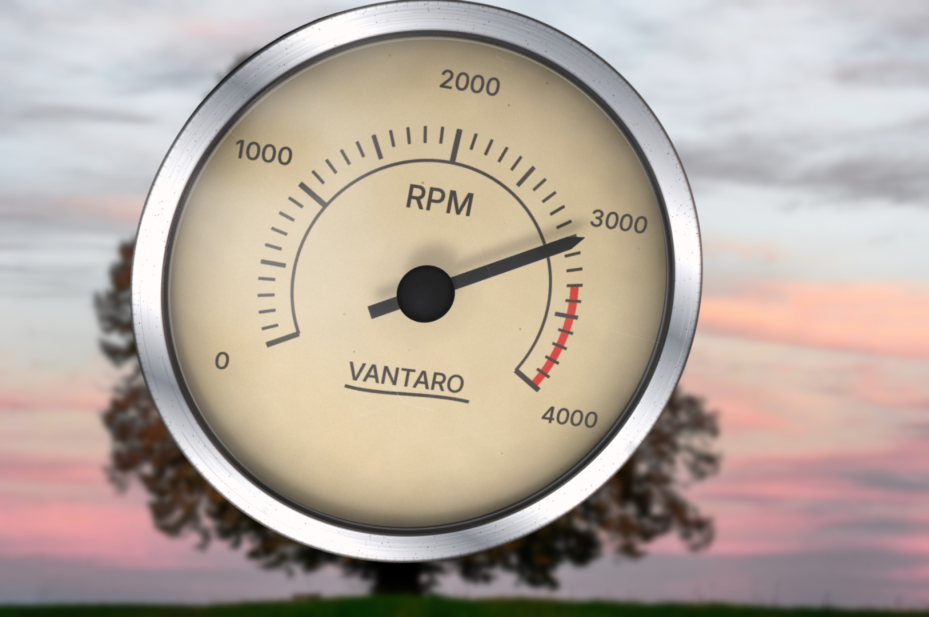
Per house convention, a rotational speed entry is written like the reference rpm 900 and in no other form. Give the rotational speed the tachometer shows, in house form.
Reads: rpm 3000
